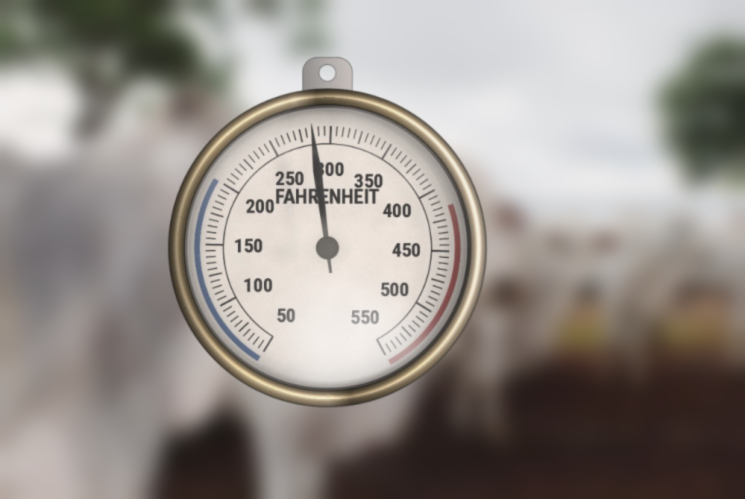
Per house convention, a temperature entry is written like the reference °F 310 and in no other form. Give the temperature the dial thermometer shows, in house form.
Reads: °F 285
